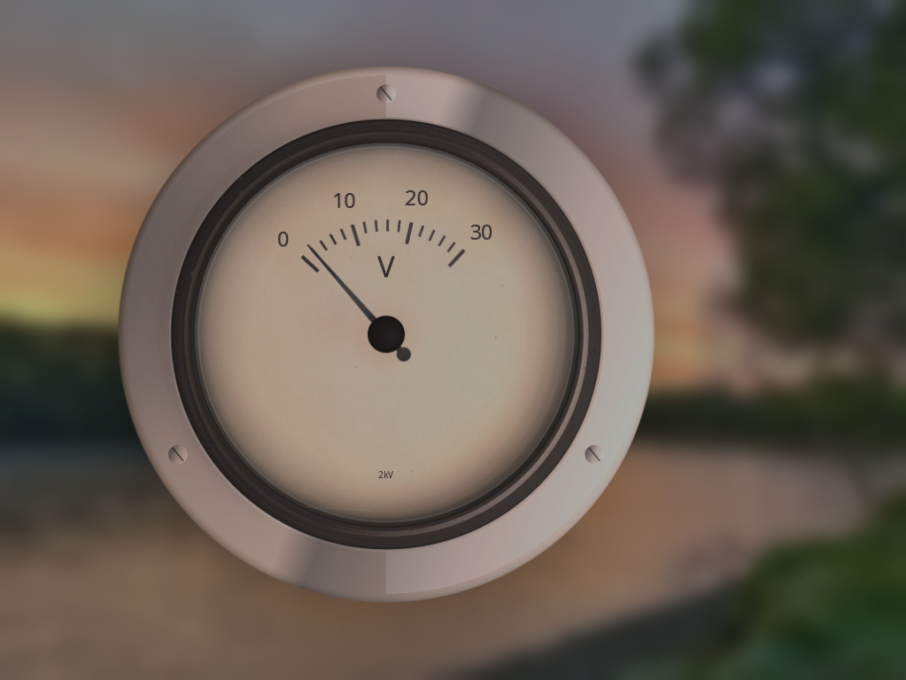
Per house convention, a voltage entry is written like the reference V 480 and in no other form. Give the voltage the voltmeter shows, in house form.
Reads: V 2
